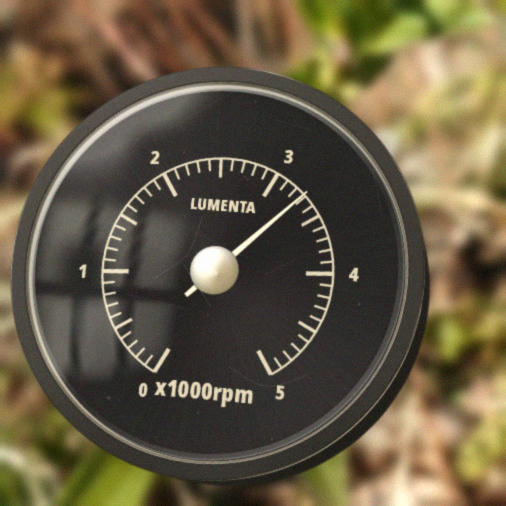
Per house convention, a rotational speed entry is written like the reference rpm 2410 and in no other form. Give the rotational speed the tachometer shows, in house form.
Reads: rpm 3300
